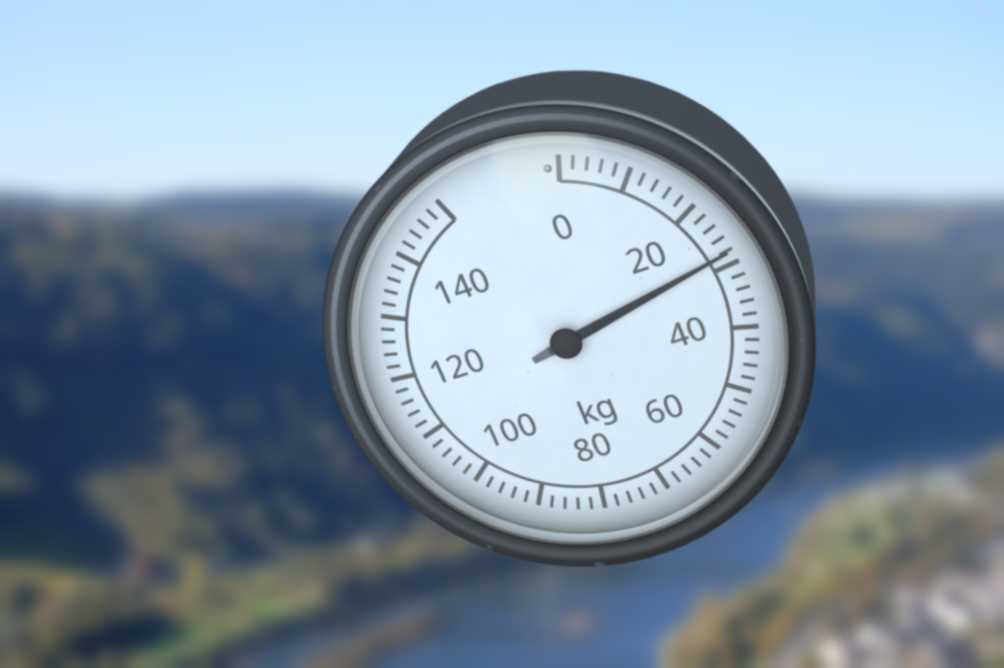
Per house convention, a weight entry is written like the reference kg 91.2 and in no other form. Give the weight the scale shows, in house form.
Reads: kg 28
